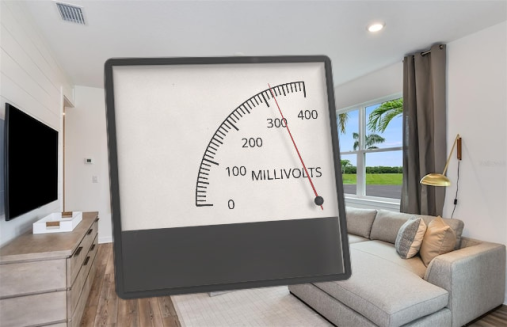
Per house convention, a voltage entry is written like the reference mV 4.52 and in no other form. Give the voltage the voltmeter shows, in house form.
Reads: mV 320
